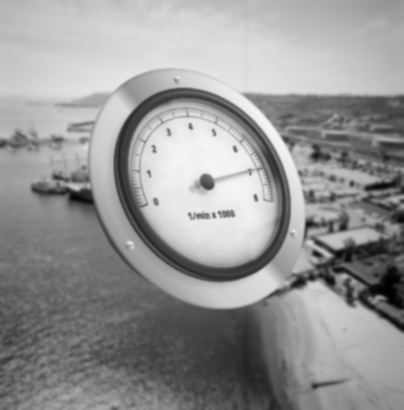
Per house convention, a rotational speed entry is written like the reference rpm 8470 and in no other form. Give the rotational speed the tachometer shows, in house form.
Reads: rpm 7000
